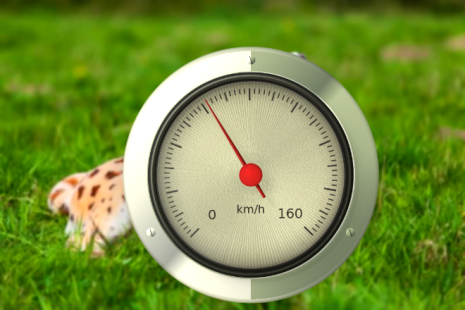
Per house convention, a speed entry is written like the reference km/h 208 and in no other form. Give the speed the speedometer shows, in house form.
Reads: km/h 62
